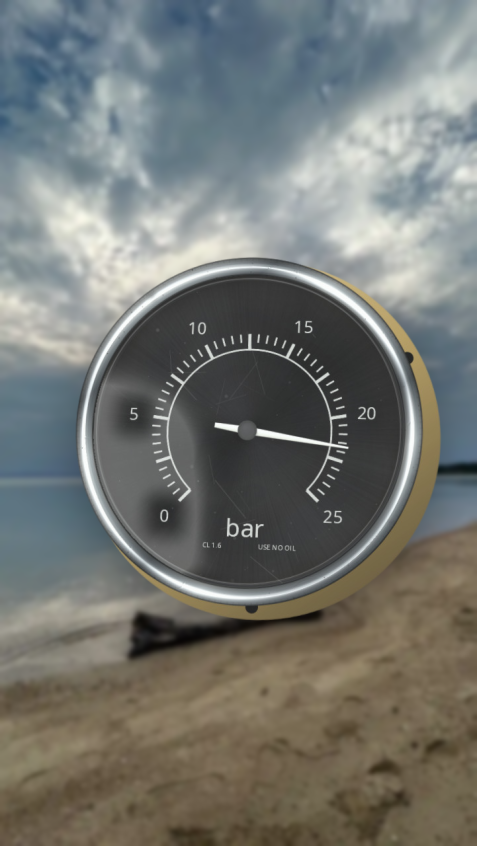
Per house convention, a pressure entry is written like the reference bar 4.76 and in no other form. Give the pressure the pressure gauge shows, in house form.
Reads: bar 21.75
